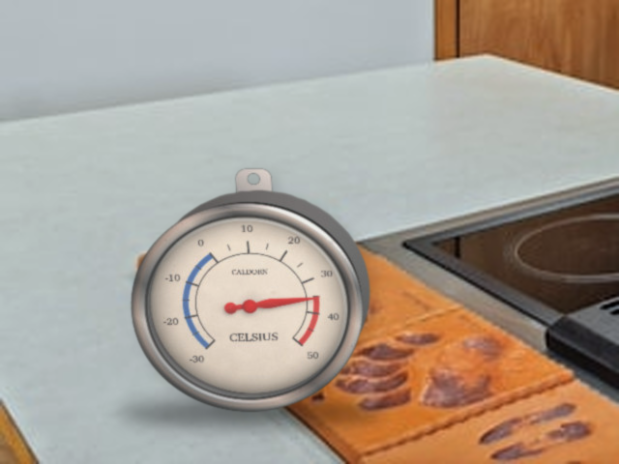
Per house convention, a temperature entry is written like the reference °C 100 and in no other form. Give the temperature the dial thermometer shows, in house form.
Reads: °C 35
